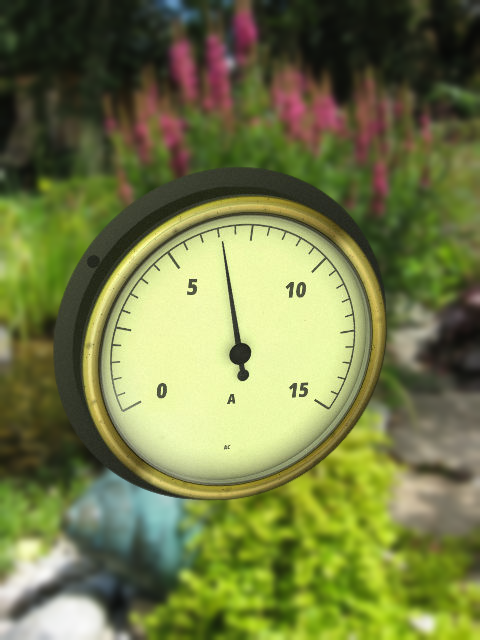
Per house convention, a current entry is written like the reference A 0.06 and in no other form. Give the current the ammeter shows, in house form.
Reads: A 6.5
